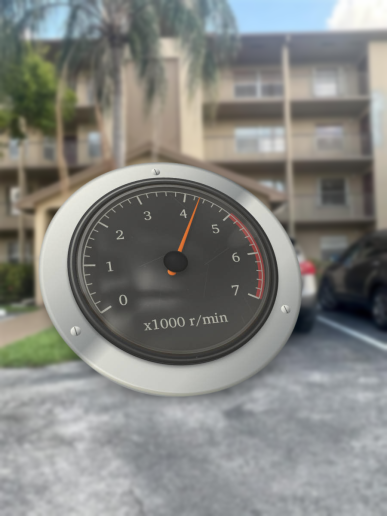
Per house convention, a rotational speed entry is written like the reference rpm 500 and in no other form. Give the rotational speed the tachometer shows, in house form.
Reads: rpm 4300
